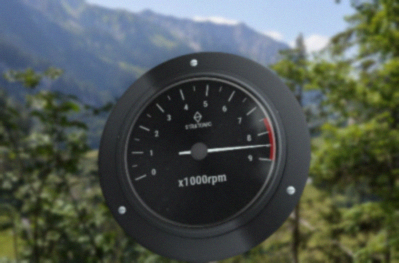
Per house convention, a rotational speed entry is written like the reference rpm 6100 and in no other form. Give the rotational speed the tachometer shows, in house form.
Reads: rpm 8500
